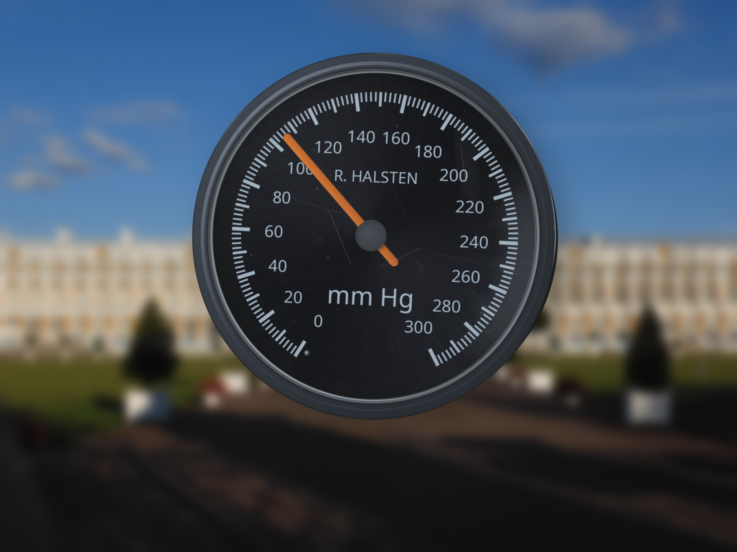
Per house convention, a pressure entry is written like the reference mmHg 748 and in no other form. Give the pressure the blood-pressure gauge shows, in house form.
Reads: mmHg 106
